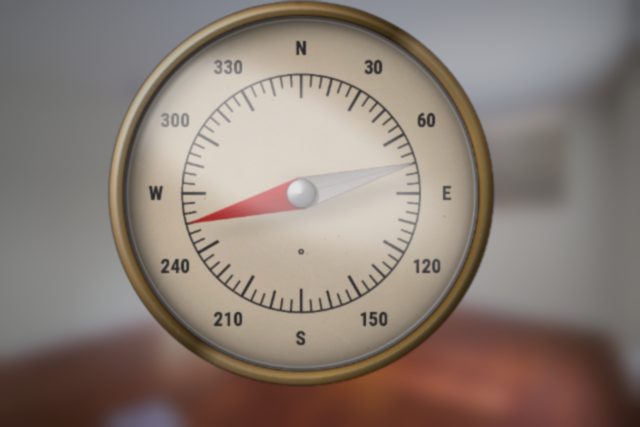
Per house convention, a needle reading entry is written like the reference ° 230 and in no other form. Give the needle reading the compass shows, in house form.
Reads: ° 255
